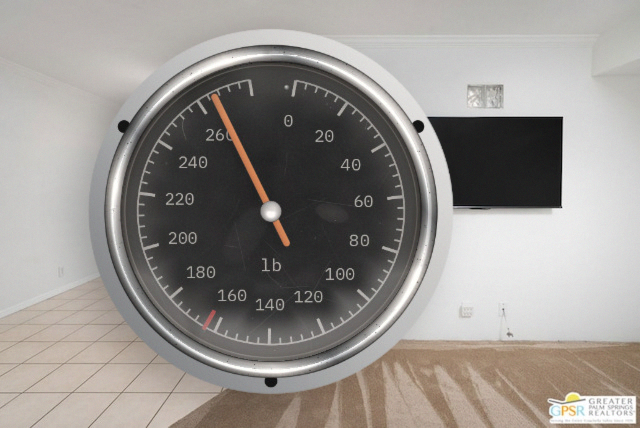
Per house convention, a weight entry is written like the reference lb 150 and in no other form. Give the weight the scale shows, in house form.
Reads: lb 266
